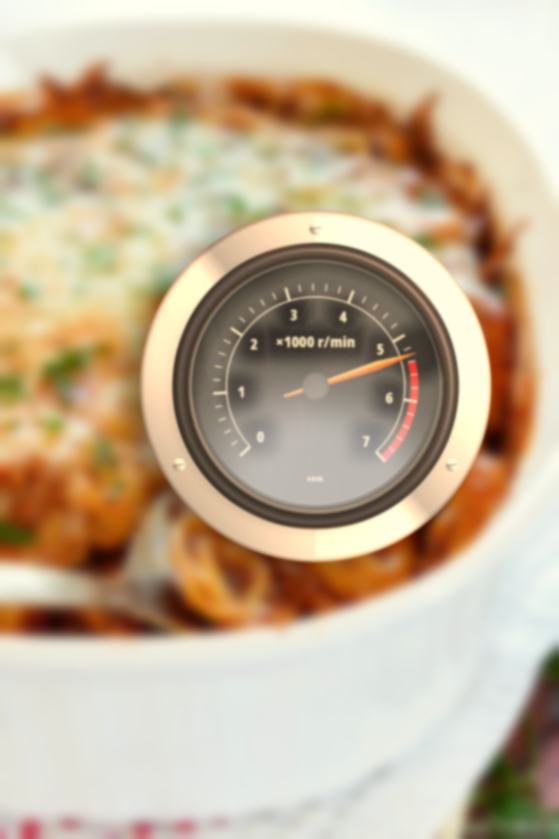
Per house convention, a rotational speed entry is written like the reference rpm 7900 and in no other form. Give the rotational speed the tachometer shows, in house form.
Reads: rpm 5300
